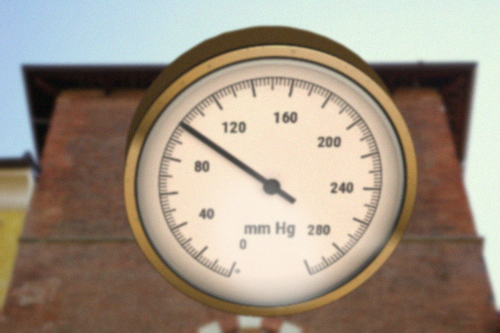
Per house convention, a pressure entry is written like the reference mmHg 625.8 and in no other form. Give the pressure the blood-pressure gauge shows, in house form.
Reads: mmHg 100
